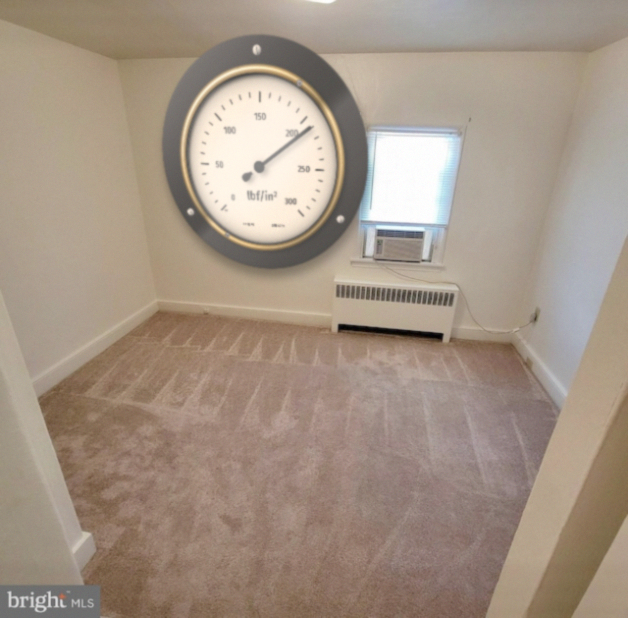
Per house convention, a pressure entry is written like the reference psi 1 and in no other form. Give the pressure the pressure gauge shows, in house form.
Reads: psi 210
